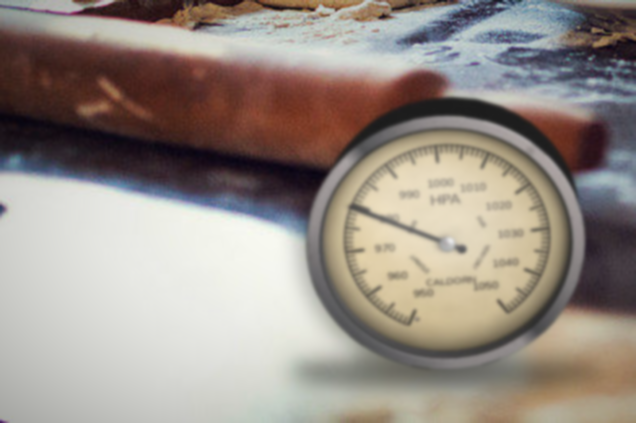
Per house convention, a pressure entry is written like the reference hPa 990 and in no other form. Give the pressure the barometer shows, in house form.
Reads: hPa 980
